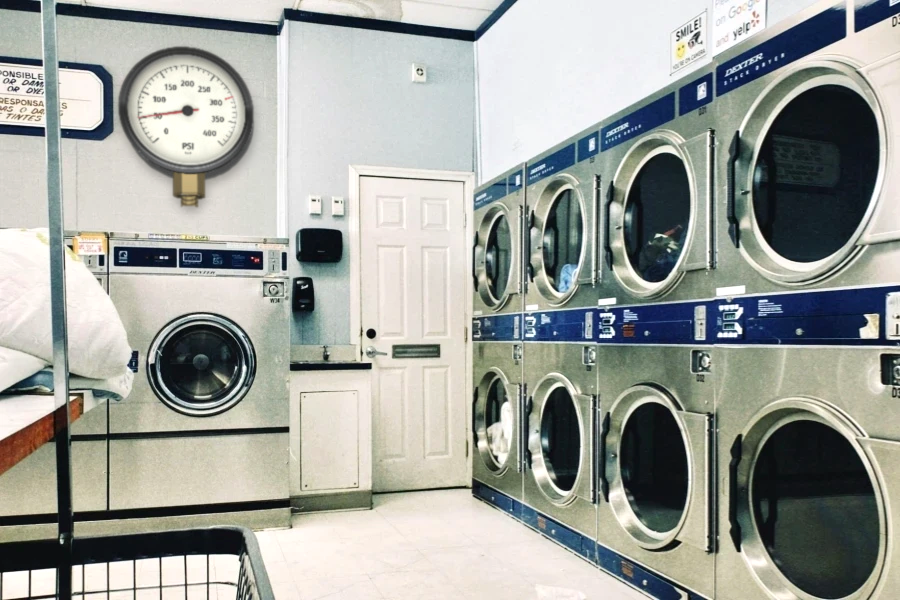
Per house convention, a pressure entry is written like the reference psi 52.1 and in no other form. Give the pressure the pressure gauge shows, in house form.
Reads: psi 50
